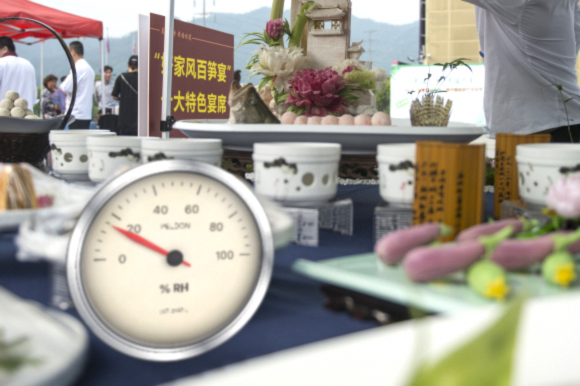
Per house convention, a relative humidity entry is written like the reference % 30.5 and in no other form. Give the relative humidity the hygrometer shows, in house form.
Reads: % 16
